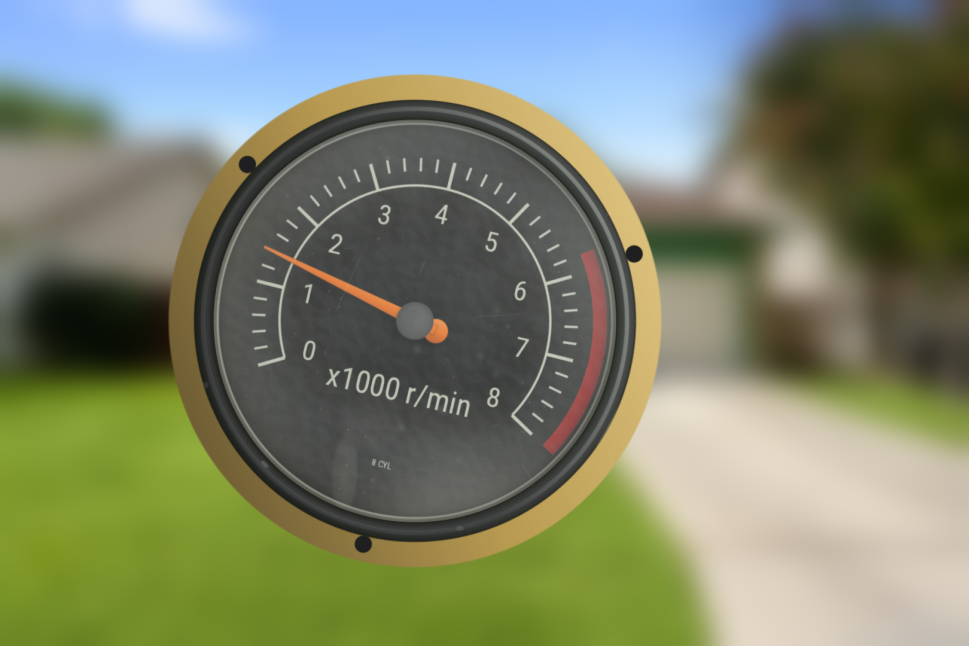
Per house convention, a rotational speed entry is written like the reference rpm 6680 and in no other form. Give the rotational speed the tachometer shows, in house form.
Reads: rpm 1400
